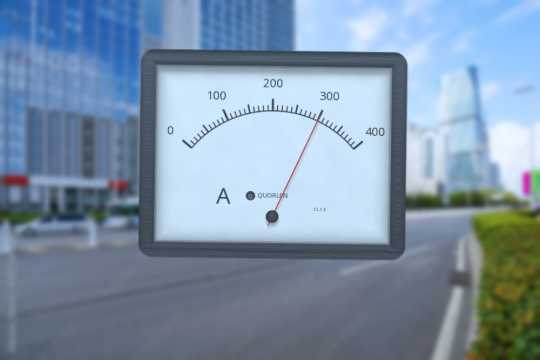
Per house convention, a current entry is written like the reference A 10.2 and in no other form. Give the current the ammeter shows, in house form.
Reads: A 300
